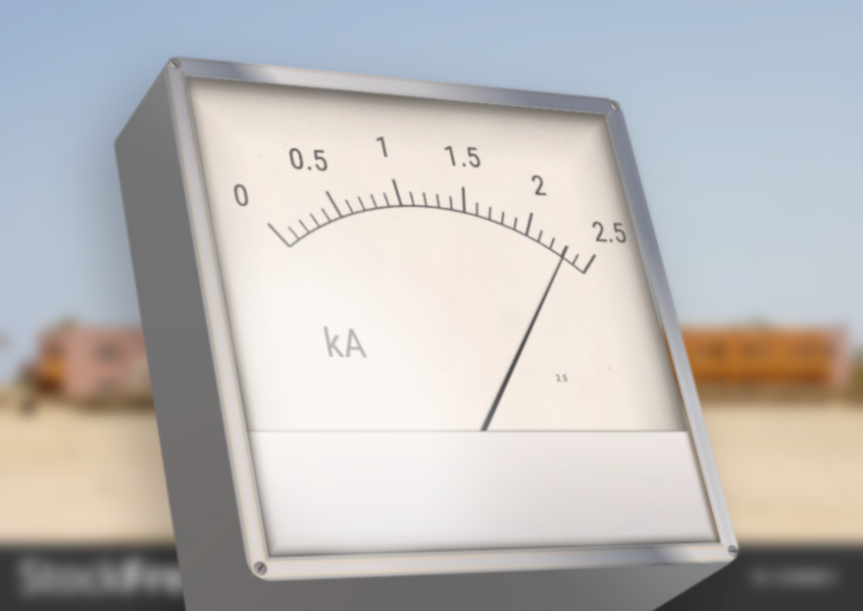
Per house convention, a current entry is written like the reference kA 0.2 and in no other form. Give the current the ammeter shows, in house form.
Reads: kA 2.3
